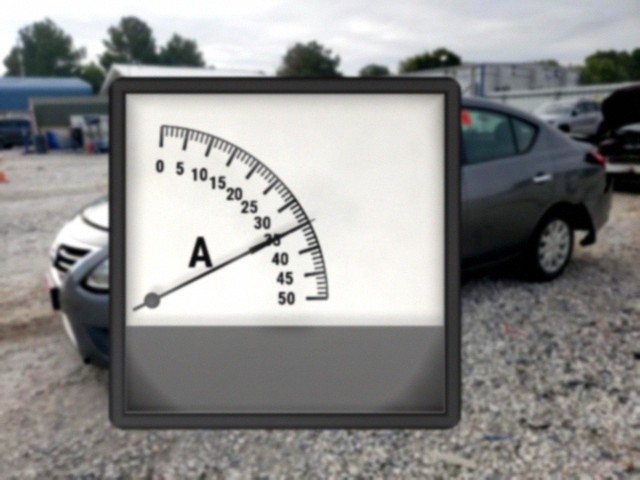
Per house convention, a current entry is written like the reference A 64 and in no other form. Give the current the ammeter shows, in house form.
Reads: A 35
